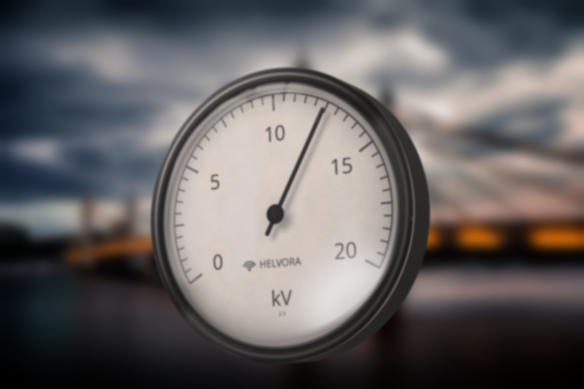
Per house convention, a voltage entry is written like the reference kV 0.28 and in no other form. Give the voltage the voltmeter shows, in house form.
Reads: kV 12.5
